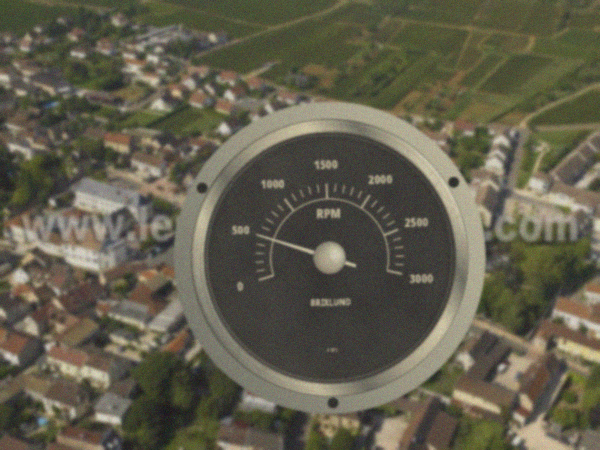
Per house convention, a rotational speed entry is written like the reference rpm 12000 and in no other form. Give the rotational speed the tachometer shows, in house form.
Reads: rpm 500
